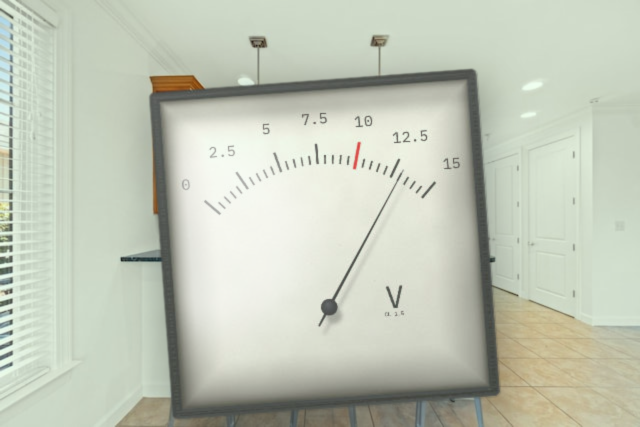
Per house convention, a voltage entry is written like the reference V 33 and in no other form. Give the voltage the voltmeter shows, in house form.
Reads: V 13
